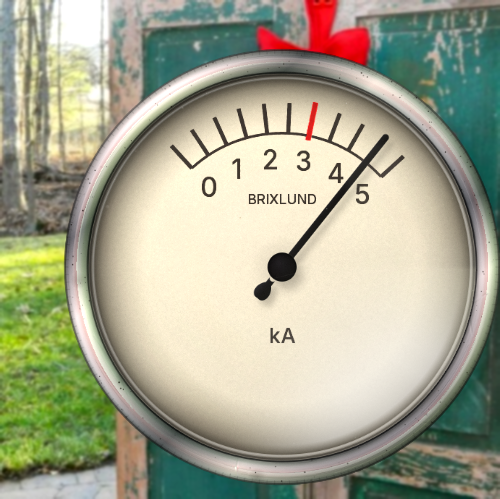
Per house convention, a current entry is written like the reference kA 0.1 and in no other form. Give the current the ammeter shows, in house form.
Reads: kA 4.5
